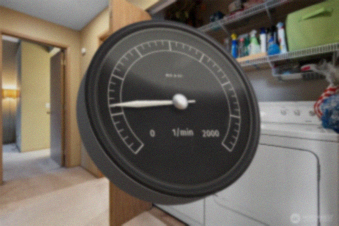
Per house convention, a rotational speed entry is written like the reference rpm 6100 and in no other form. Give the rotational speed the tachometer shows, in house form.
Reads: rpm 300
